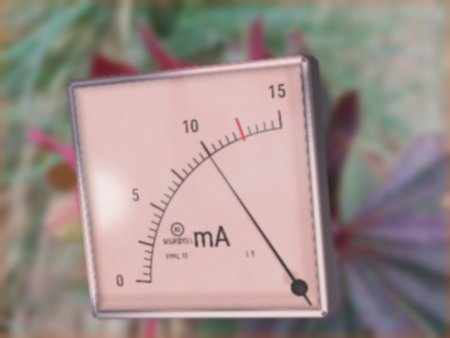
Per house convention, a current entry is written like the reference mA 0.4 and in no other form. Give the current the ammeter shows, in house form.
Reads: mA 10
